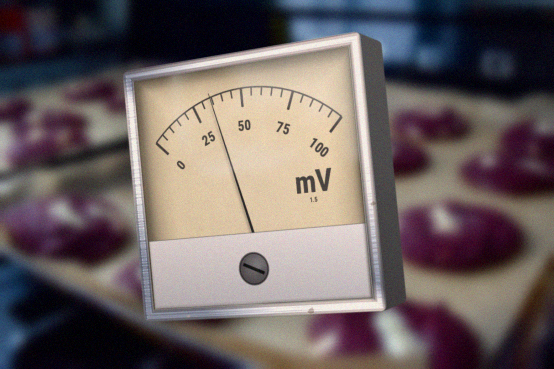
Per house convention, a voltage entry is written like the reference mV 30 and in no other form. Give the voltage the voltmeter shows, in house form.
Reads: mV 35
